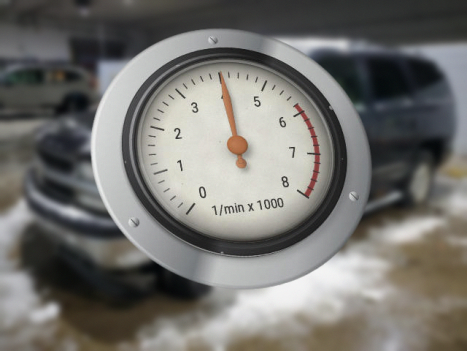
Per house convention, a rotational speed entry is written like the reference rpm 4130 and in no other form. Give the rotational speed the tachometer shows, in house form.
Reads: rpm 4000
